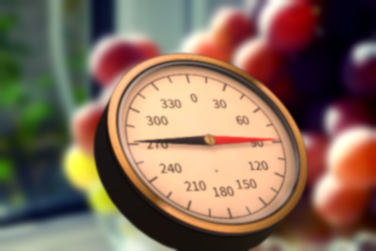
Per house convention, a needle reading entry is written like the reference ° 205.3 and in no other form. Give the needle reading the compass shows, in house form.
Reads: ° 90
